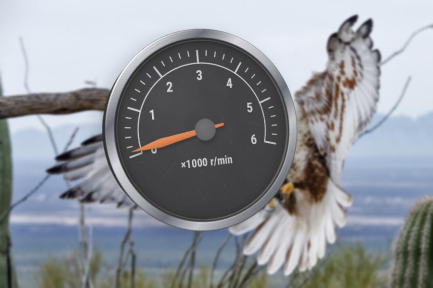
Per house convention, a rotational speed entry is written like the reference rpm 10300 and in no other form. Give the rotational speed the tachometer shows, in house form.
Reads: rpm 100
